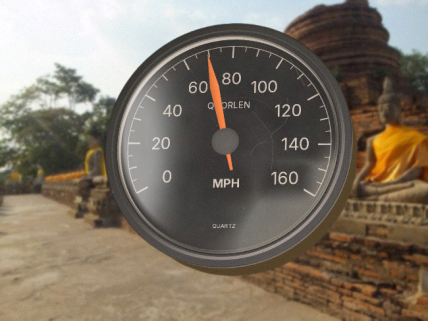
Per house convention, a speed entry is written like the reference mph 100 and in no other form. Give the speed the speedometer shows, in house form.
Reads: mph 70
